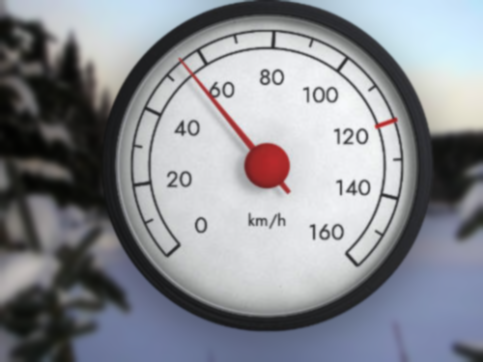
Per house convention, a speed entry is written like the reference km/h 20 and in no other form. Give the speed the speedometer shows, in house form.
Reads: km/h 55
